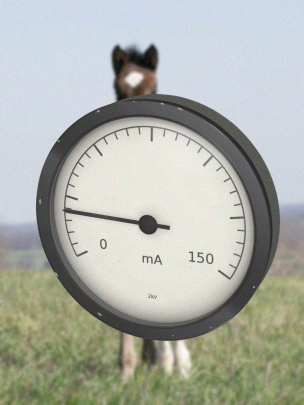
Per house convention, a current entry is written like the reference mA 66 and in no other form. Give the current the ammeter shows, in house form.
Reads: mA 20
